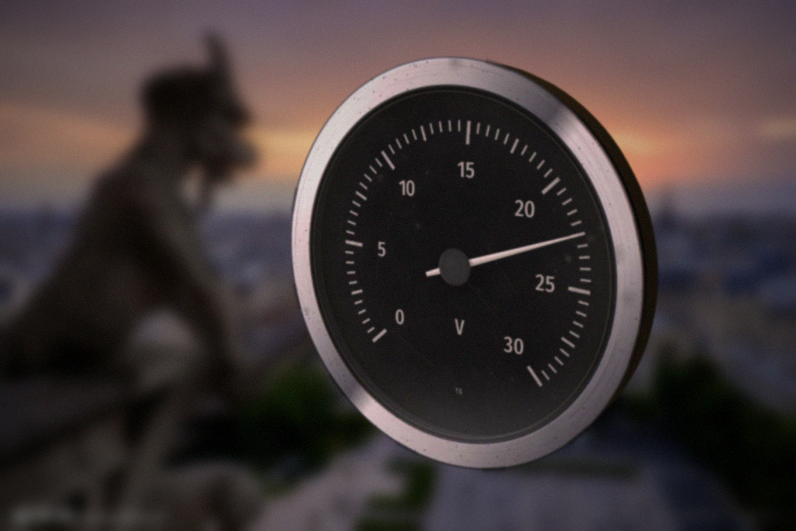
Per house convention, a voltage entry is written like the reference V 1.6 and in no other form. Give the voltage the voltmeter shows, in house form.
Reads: V 22.5
